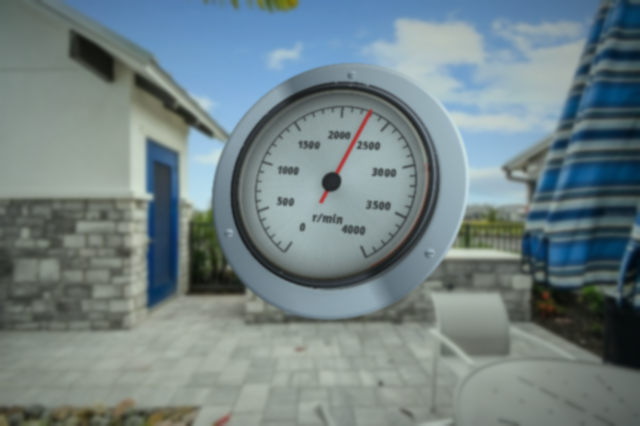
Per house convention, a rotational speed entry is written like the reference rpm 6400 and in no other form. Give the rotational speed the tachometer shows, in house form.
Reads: rpm 2300
